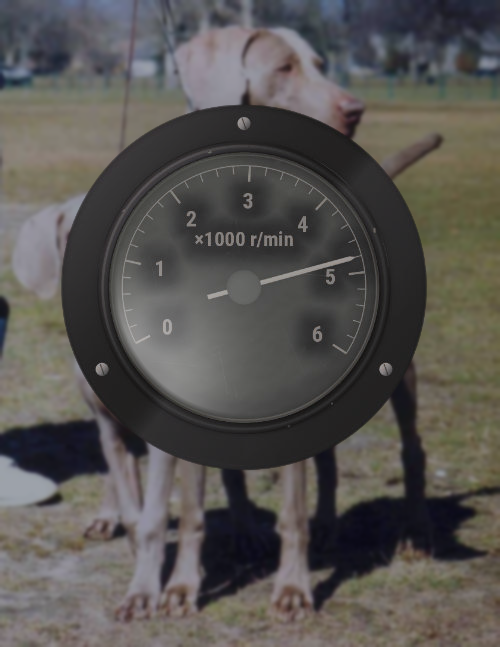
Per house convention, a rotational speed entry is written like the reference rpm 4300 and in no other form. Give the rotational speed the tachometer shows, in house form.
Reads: rpm 4800
